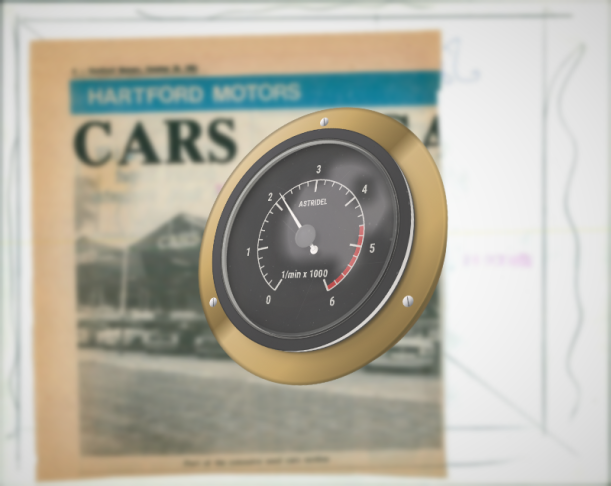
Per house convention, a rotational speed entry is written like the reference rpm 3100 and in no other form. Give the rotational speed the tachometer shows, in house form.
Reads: rpm 2200
